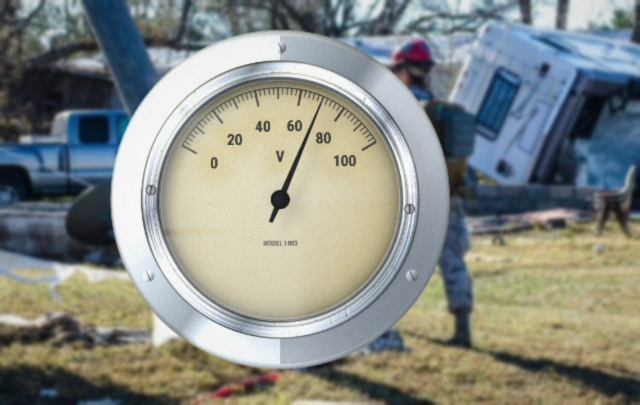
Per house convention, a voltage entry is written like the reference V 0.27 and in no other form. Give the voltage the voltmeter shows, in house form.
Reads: V 70
